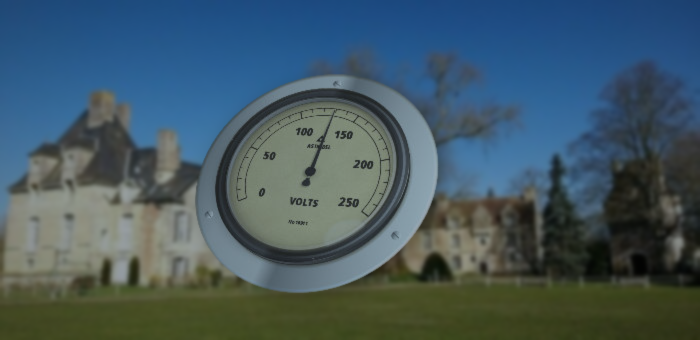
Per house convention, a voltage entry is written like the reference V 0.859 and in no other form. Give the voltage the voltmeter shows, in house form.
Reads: V 130
